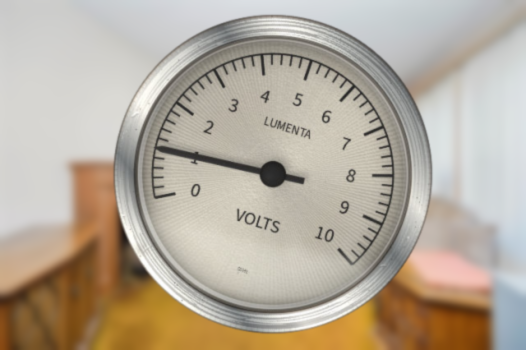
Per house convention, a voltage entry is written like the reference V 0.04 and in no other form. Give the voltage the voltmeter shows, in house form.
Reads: V 1
